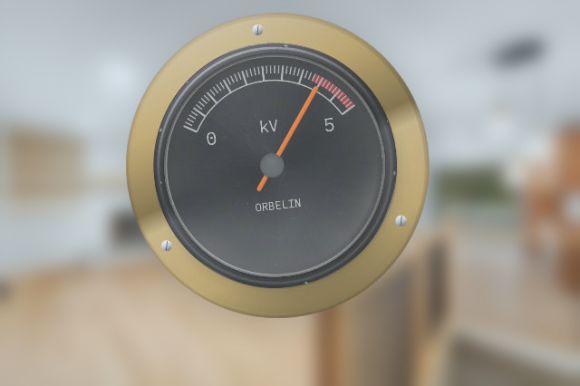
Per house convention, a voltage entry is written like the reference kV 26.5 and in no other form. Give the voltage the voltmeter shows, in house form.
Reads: kV 4
